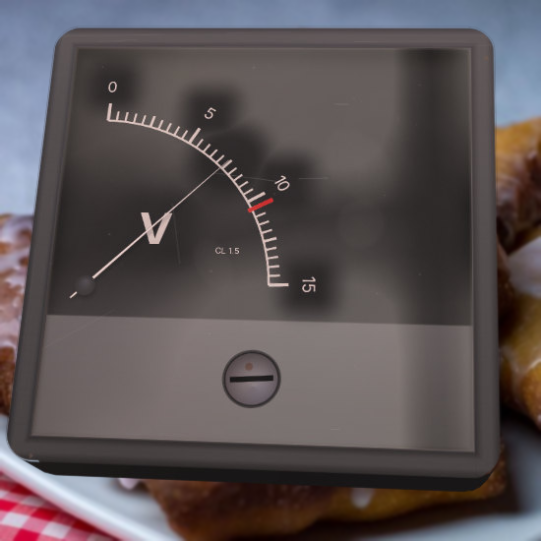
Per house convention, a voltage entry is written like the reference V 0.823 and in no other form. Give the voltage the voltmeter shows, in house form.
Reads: V 7.5
